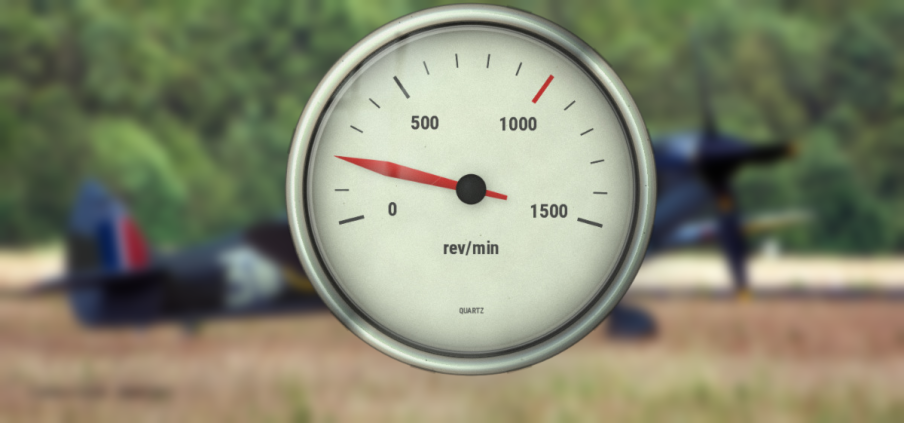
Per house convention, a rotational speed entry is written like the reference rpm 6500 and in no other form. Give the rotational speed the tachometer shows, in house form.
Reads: rpm 200
